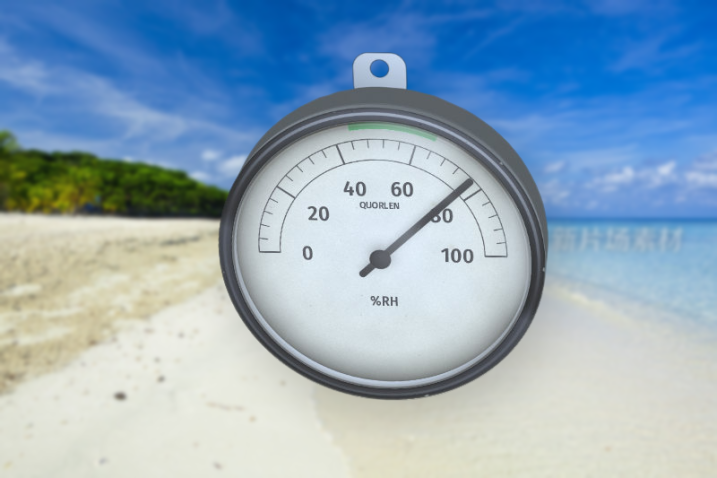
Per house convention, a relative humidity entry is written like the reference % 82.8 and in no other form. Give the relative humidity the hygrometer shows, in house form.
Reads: % 76
